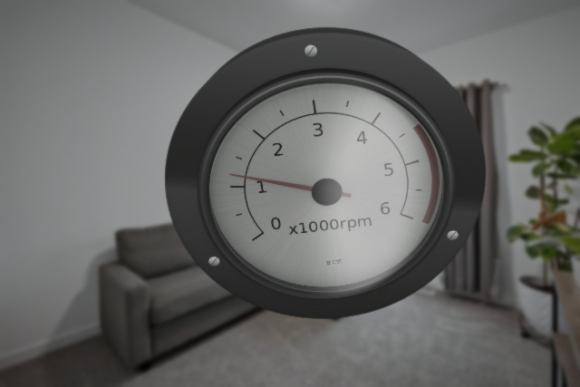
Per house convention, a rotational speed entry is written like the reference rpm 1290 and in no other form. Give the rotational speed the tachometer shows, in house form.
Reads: rpm 1250
